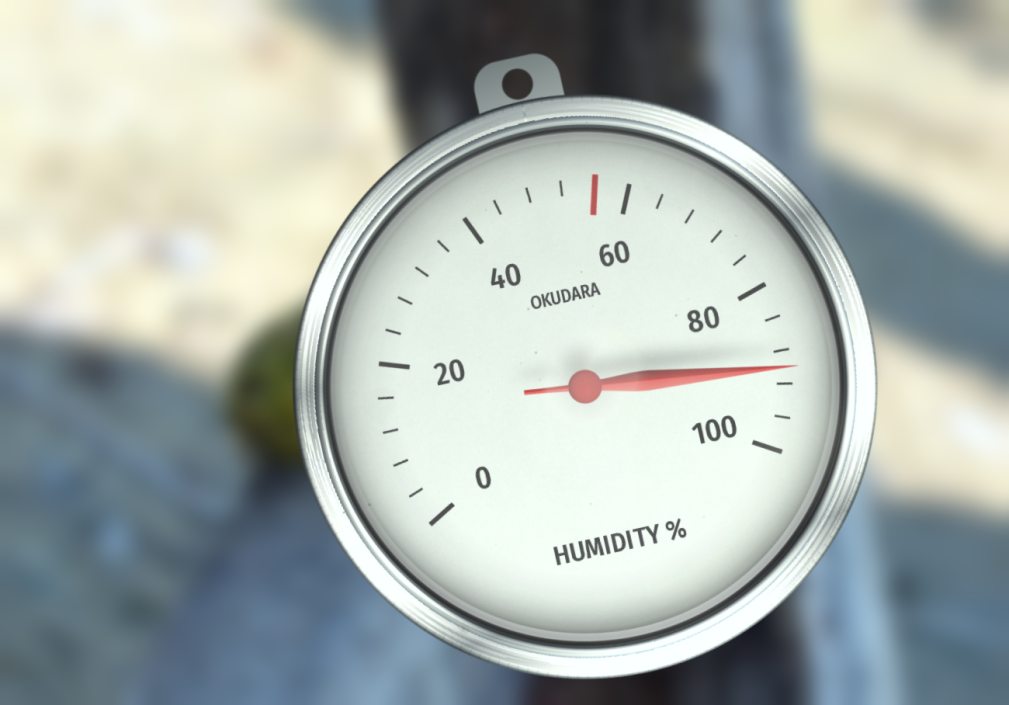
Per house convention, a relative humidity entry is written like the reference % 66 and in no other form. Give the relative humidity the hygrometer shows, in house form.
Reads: % 90
